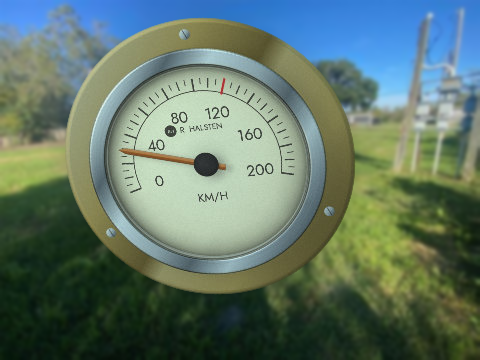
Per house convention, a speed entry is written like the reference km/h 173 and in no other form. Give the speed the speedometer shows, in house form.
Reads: km/h 30
